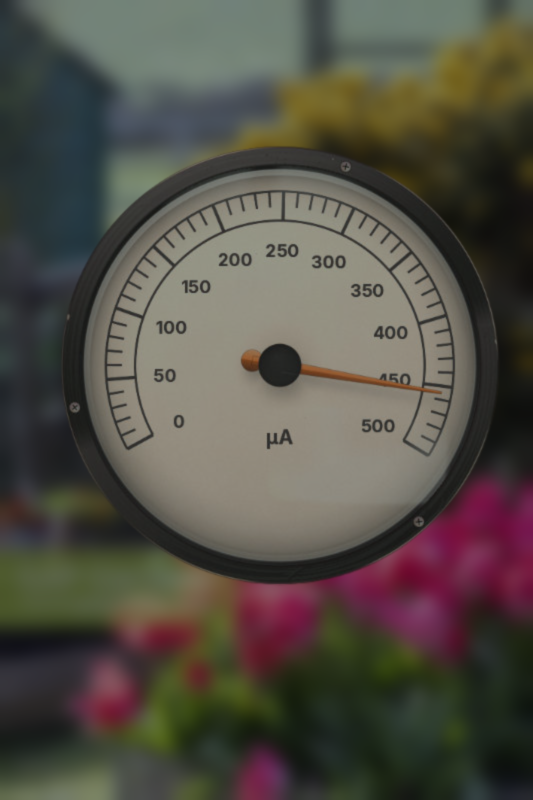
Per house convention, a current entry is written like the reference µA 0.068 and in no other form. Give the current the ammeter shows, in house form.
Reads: µA 455
